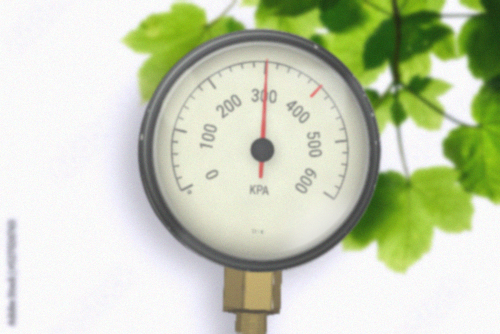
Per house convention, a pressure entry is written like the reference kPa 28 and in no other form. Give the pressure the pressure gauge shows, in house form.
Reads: kPa 300
